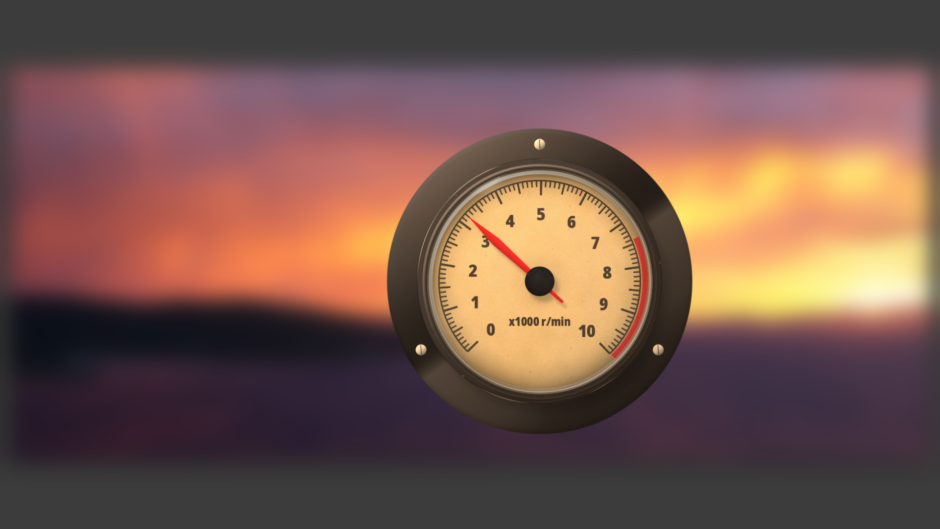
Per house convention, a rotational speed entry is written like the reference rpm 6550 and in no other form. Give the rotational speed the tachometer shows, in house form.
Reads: rpm 3200
